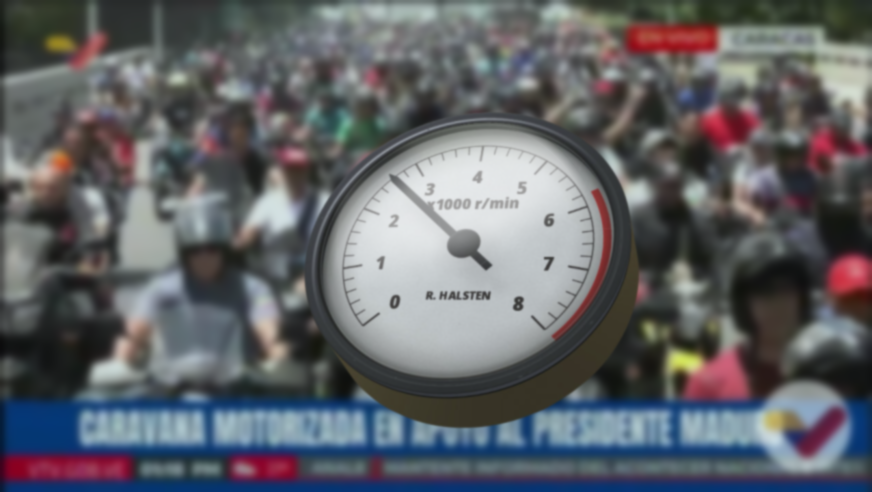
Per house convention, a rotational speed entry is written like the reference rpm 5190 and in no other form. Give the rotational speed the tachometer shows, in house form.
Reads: rpm 2600
